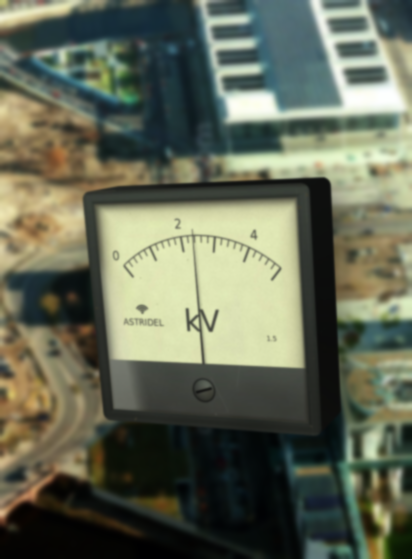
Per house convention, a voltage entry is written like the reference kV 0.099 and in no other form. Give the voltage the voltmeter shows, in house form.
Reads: kV 2.4
